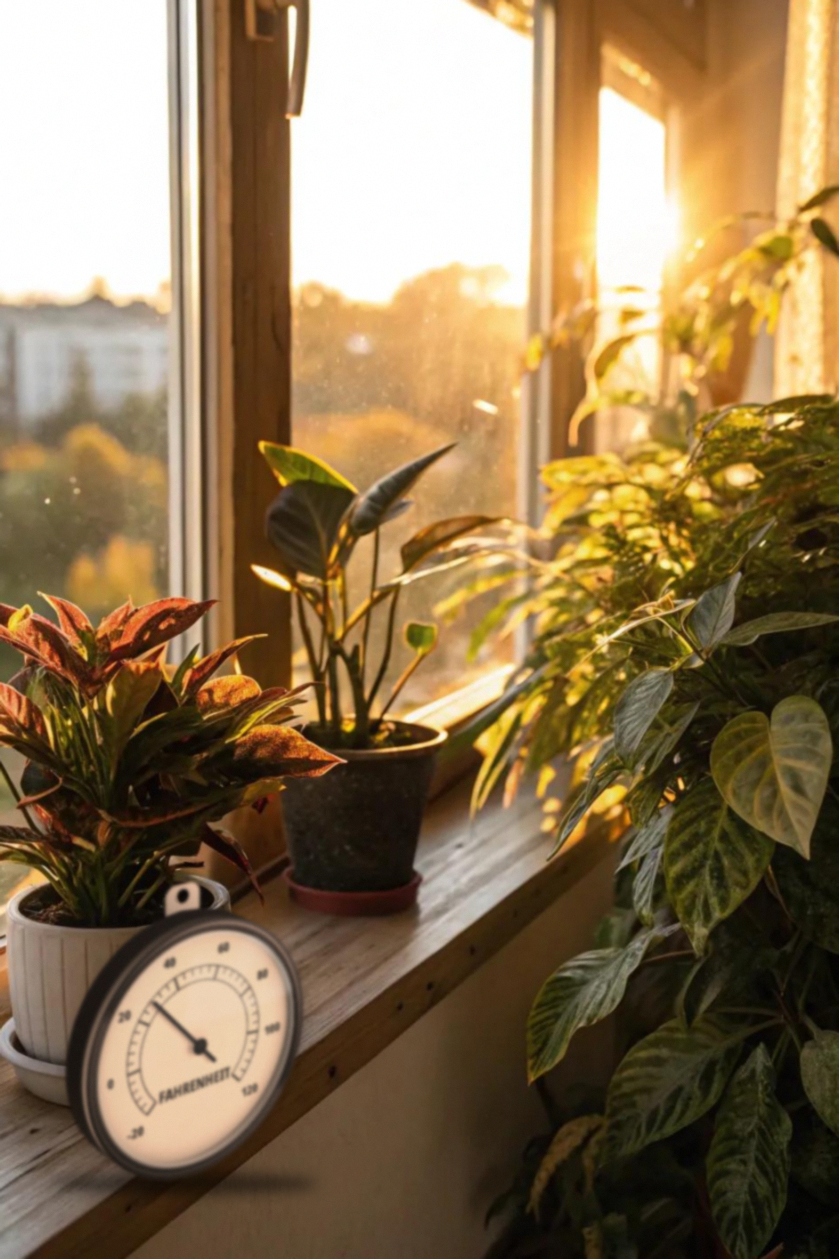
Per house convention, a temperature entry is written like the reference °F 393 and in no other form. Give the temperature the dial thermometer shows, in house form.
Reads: °F 28
